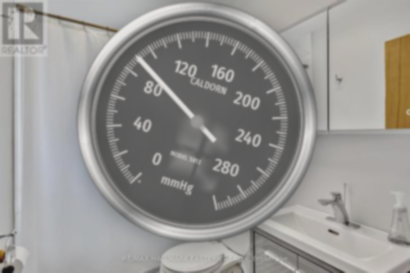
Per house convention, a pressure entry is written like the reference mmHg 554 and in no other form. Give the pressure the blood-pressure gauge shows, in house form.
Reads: mmHg 90
